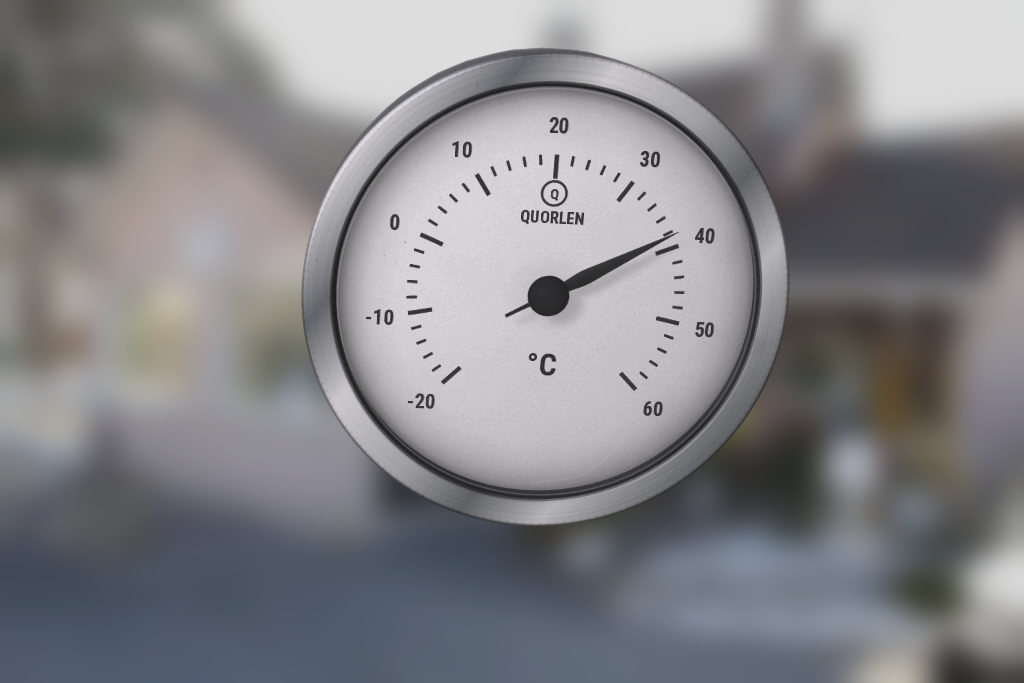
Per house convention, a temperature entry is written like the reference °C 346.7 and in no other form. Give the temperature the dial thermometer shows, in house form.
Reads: °C 38
